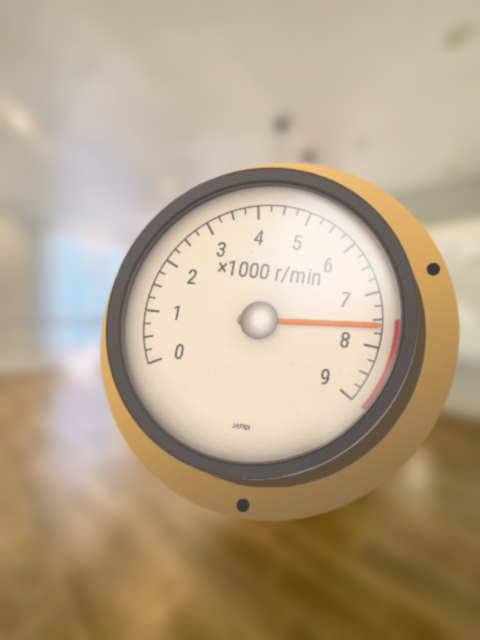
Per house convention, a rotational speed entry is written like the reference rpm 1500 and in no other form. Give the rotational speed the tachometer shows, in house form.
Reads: rpm 7625
